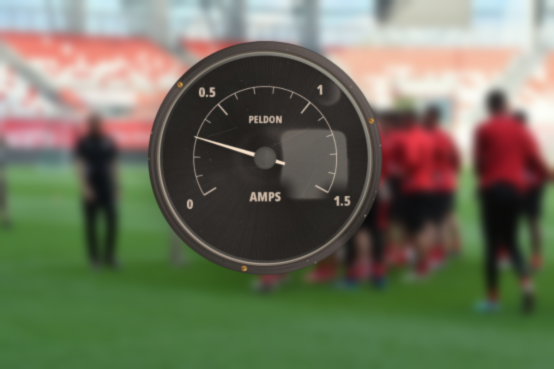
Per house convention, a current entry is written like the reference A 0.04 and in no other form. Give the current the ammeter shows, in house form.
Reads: A 0.3
